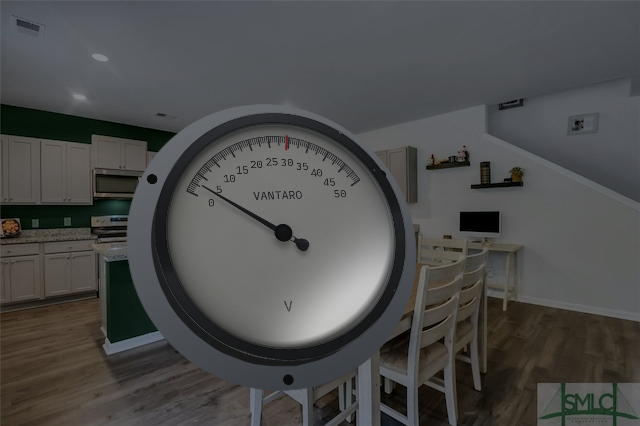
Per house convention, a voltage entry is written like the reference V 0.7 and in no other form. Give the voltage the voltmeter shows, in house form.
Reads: V 2.5
